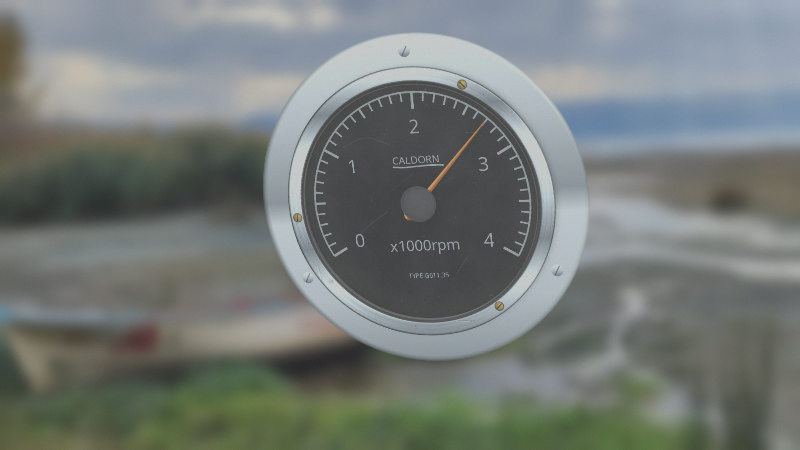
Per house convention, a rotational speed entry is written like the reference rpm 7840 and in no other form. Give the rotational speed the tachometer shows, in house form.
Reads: rpm 2700
